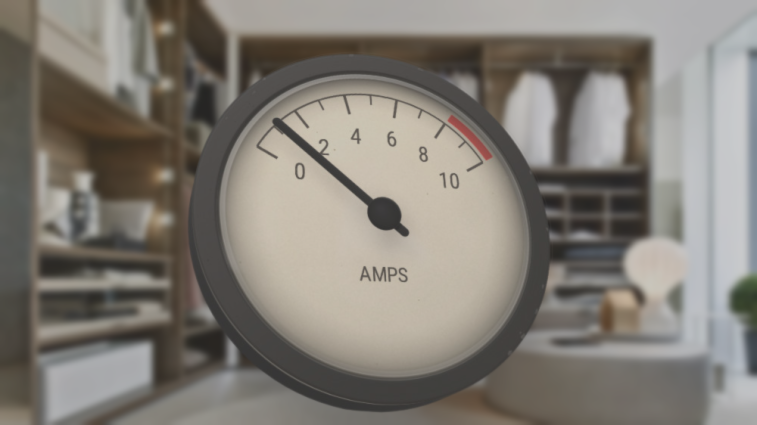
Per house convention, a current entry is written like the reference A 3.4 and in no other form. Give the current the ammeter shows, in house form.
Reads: A 1
